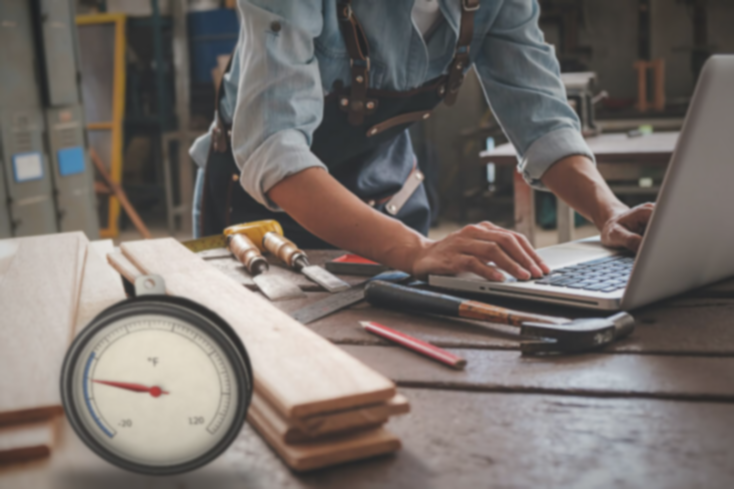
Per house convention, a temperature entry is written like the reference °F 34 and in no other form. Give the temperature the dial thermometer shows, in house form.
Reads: °F 10
